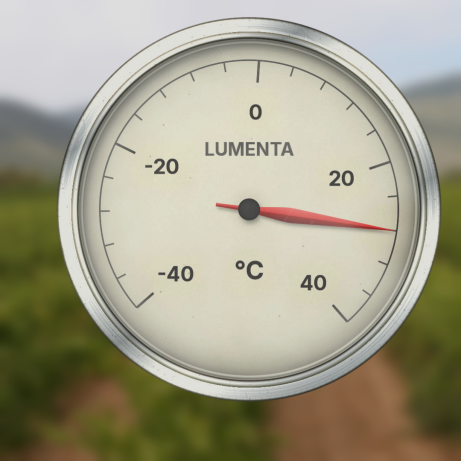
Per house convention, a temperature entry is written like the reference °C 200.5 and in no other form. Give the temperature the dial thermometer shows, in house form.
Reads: °C 28
